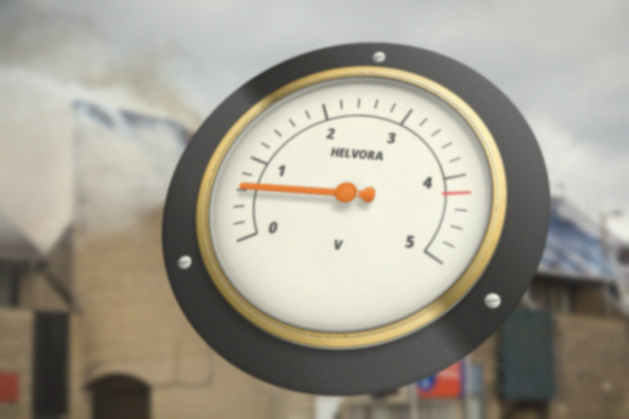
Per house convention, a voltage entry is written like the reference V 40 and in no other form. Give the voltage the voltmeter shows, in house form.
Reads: V 0.6
